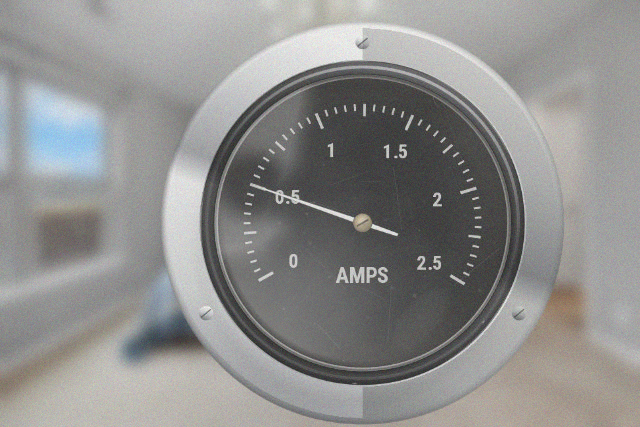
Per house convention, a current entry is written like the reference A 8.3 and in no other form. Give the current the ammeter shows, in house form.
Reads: A 0.5
